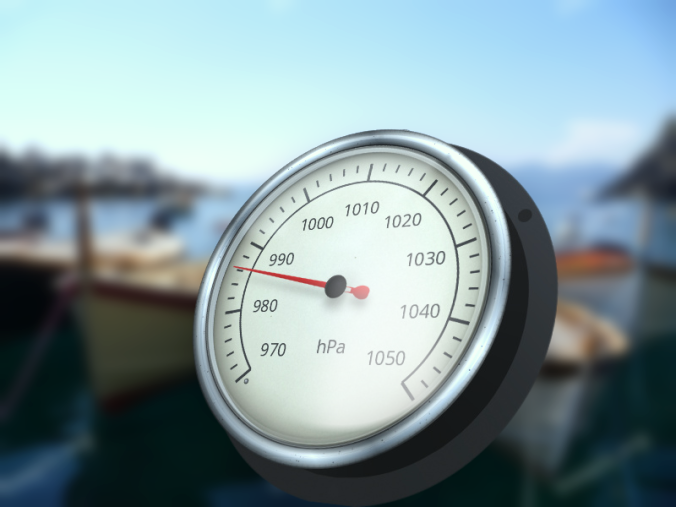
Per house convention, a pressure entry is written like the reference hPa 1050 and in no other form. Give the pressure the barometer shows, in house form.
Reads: hPa 986
